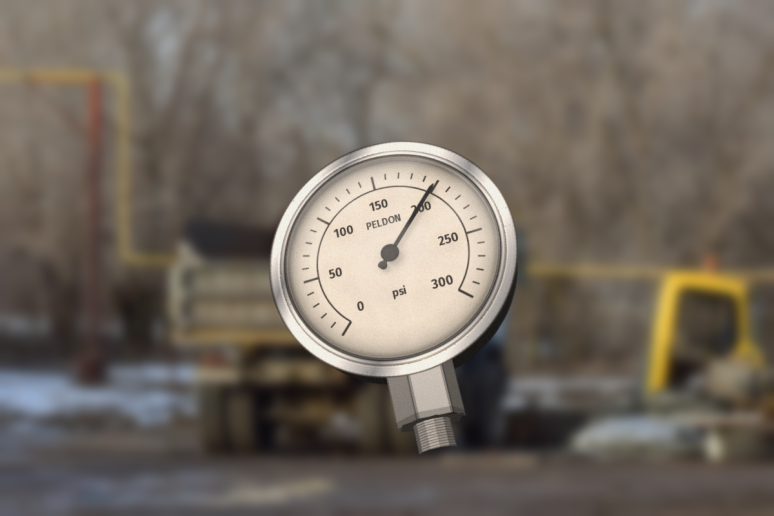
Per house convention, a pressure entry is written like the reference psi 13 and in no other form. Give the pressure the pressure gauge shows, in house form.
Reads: psi 200
